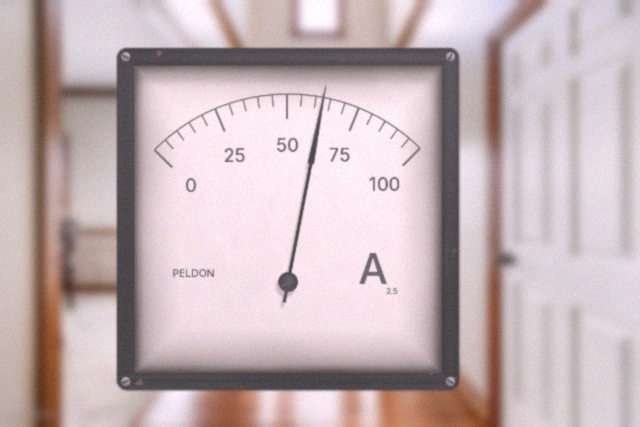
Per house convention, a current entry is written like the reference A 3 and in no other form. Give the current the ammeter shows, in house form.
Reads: A 62.5
